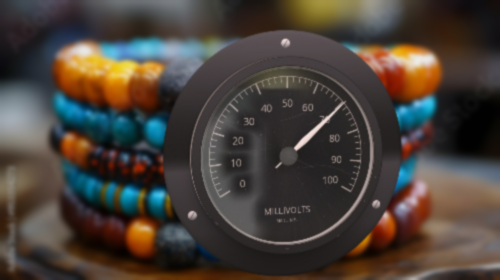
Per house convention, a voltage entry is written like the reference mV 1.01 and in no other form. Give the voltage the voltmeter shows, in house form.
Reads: mV 70
